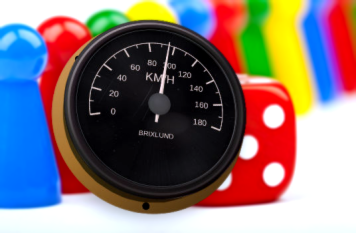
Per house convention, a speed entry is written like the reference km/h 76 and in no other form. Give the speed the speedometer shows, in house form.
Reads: km/h 95
